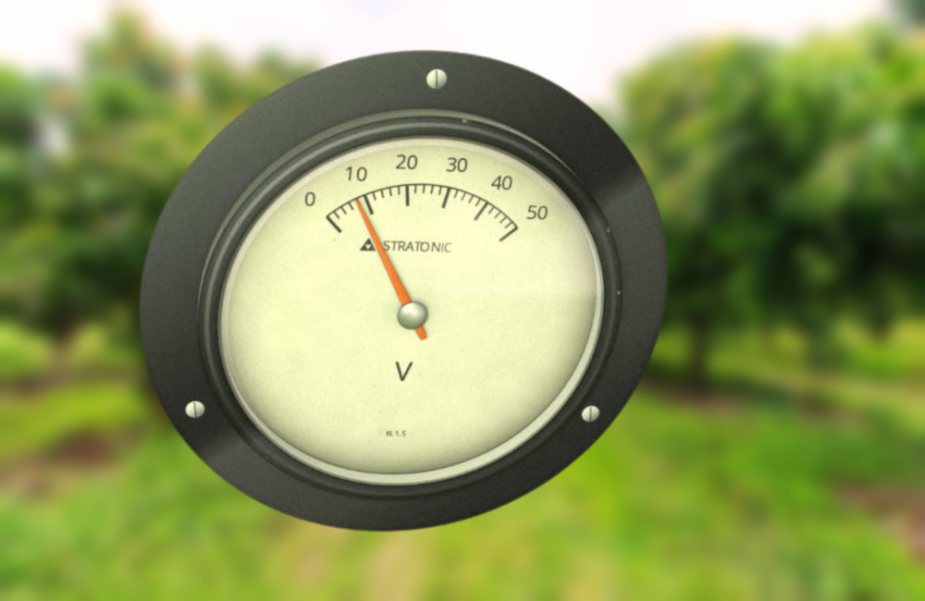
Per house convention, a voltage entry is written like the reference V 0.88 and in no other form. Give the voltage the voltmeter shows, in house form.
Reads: V 8
